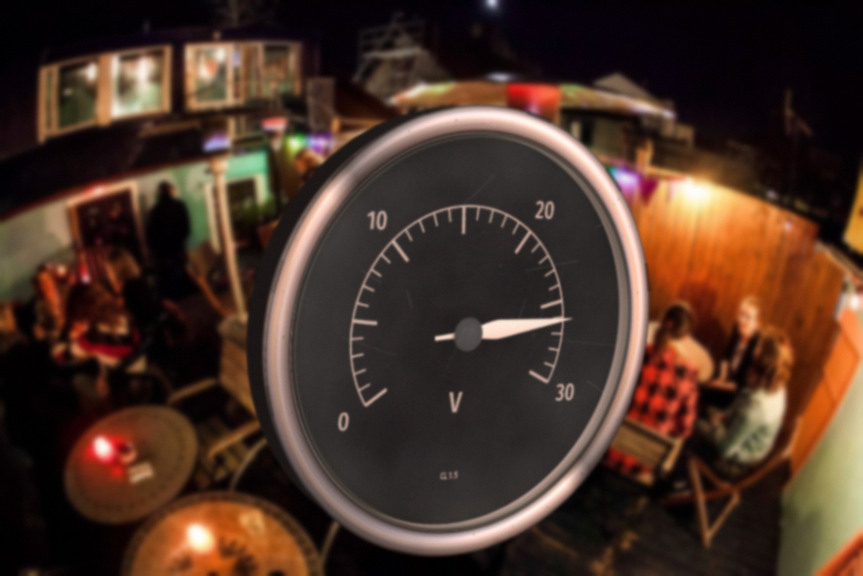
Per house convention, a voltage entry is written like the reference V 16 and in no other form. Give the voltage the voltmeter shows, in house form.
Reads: V 26
